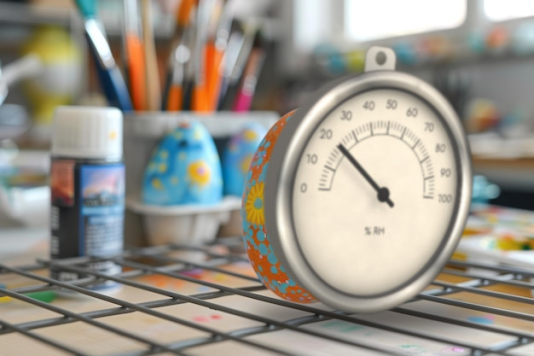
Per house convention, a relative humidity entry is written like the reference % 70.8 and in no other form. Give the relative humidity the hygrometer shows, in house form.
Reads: % 20
